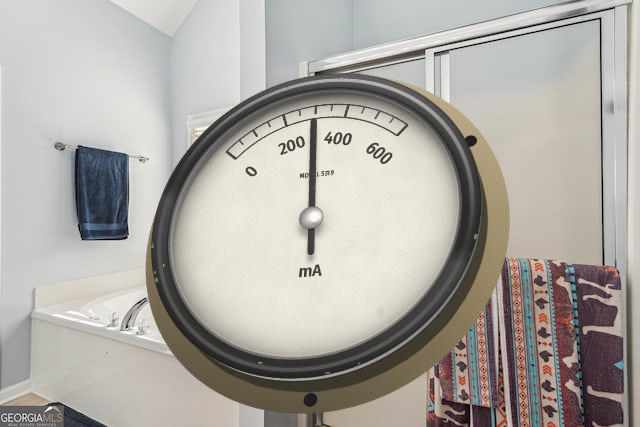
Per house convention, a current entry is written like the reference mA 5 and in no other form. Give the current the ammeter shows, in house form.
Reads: mA 300
